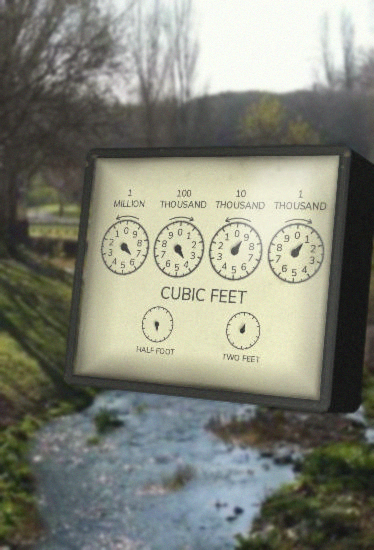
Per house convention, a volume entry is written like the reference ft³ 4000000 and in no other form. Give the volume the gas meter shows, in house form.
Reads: ft³ 639100
